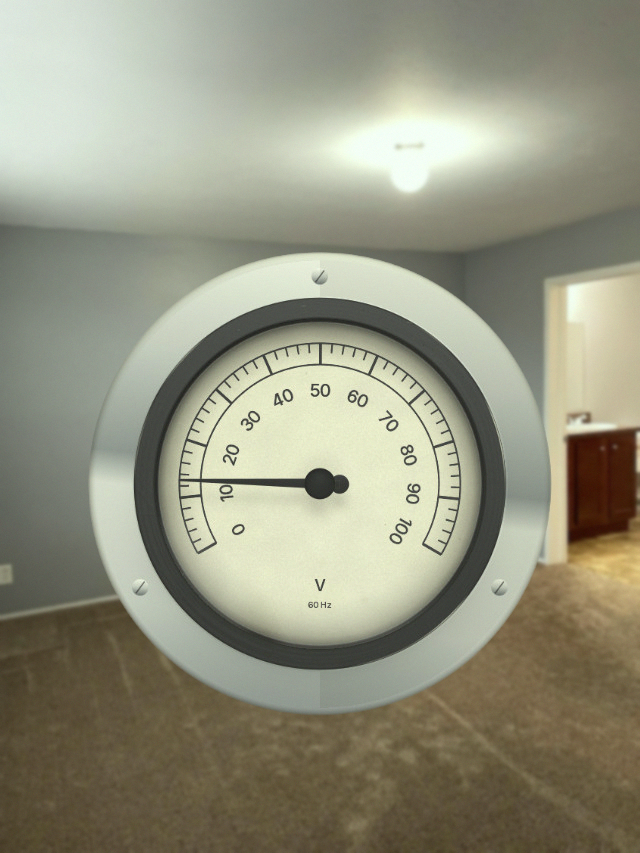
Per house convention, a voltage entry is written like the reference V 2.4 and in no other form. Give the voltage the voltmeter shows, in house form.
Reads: V 13
